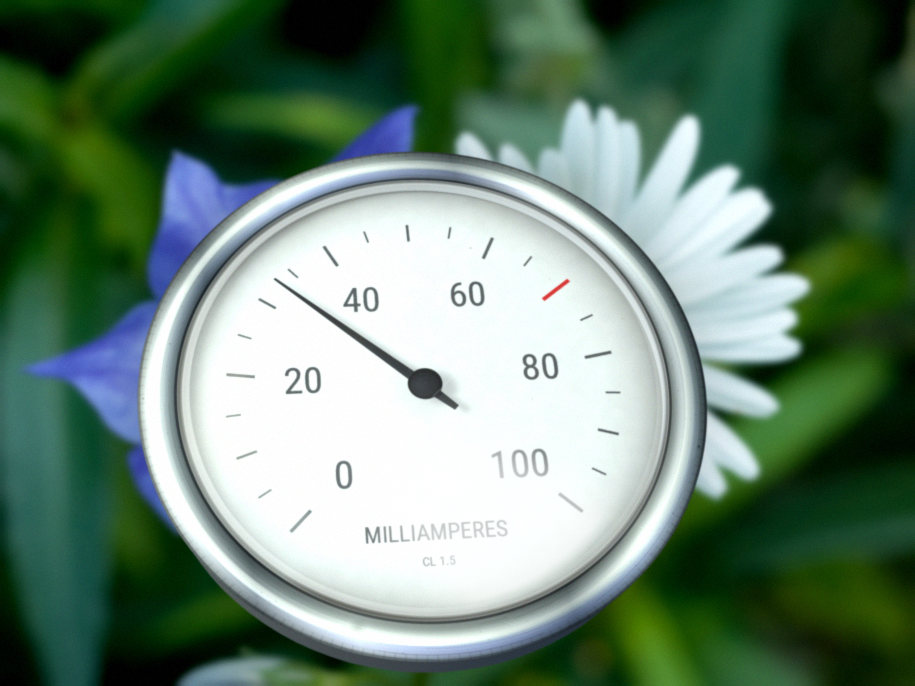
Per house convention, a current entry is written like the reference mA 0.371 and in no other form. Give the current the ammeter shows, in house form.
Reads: mA 32.5
